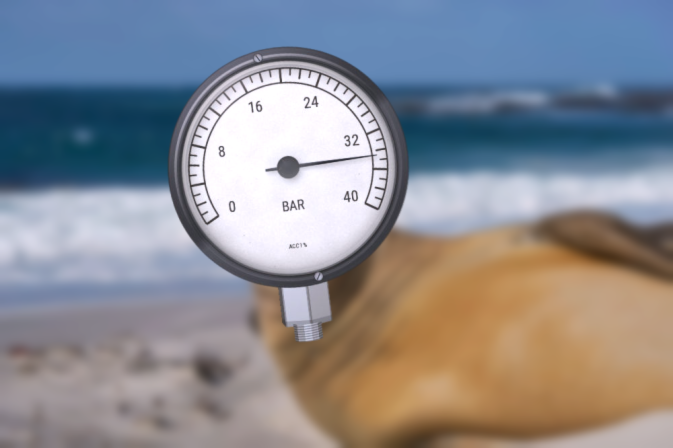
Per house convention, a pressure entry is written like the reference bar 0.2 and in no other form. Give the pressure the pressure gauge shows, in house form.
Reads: bar 34.5
